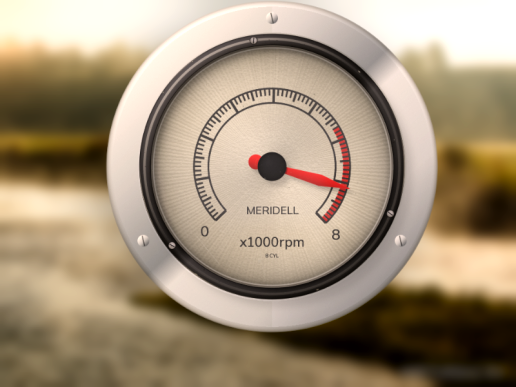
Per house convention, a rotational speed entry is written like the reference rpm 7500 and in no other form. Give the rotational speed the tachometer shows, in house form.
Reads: rpm 7100
